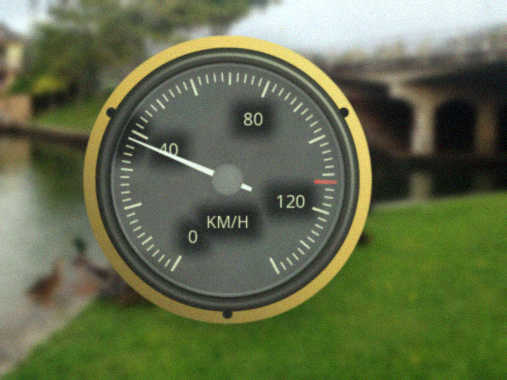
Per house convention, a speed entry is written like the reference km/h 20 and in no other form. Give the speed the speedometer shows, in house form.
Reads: km/h 38
